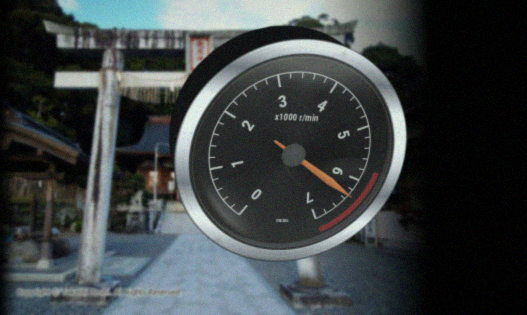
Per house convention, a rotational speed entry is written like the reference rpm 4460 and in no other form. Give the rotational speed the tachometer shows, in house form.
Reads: rpm 6300
